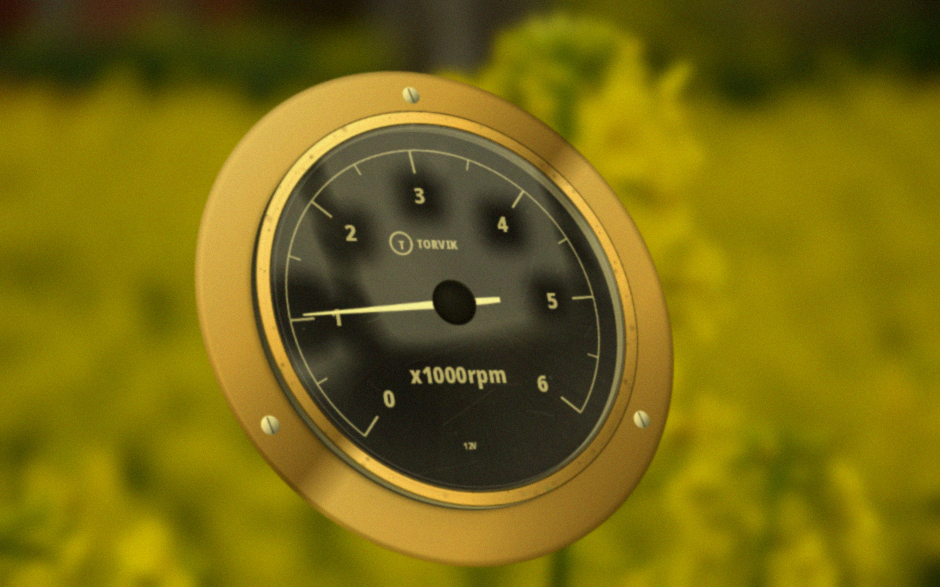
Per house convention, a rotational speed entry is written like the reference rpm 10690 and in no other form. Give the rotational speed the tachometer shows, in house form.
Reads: rpm 1000
